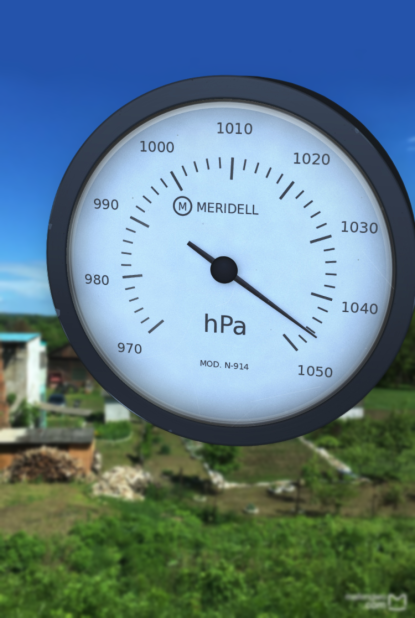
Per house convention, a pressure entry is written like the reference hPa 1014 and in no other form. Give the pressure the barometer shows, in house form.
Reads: hPa 1046
